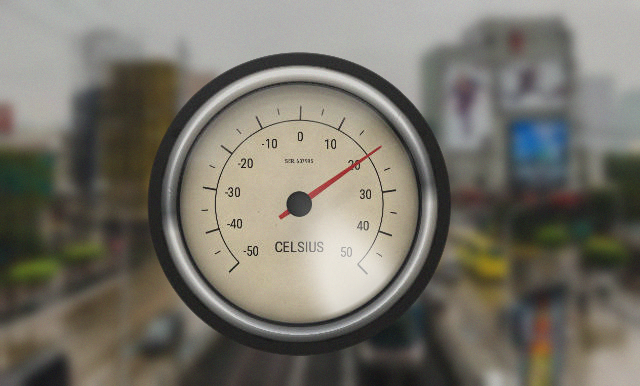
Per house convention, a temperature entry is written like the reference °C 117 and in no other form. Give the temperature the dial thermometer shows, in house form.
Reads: °C 20
